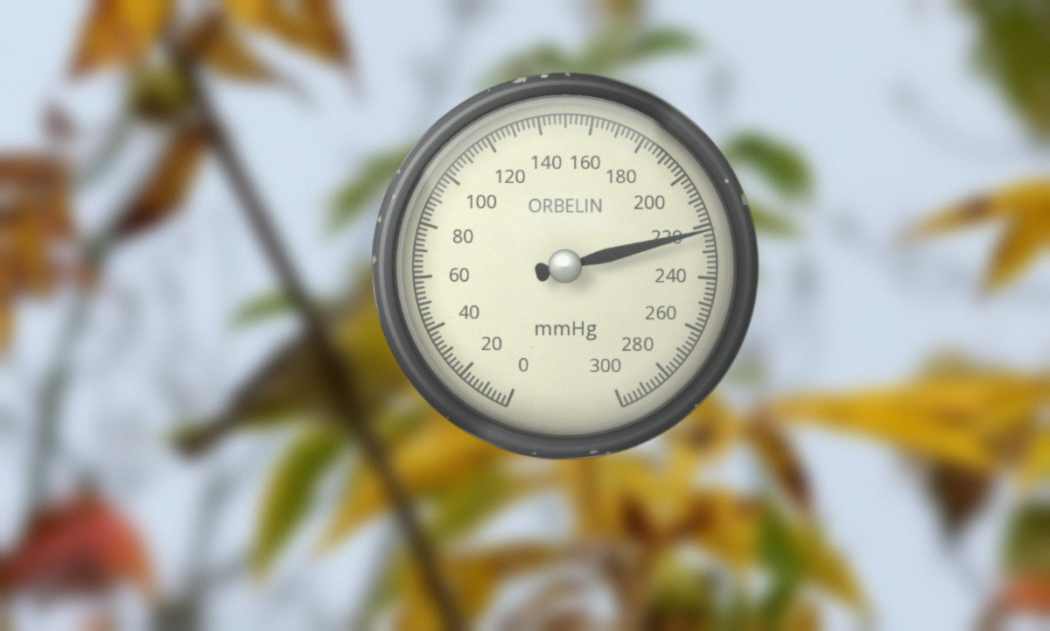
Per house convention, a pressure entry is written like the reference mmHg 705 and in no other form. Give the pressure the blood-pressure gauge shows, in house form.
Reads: mmHg 222
